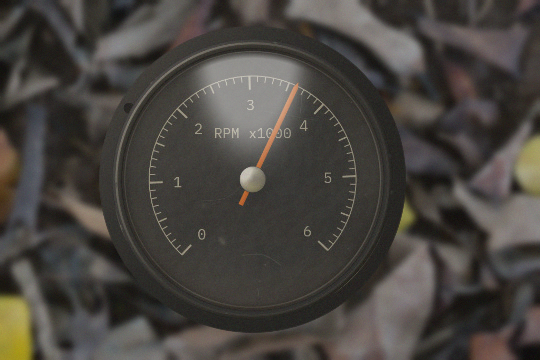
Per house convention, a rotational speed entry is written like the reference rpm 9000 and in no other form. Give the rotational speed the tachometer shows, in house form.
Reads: rpm 3600
